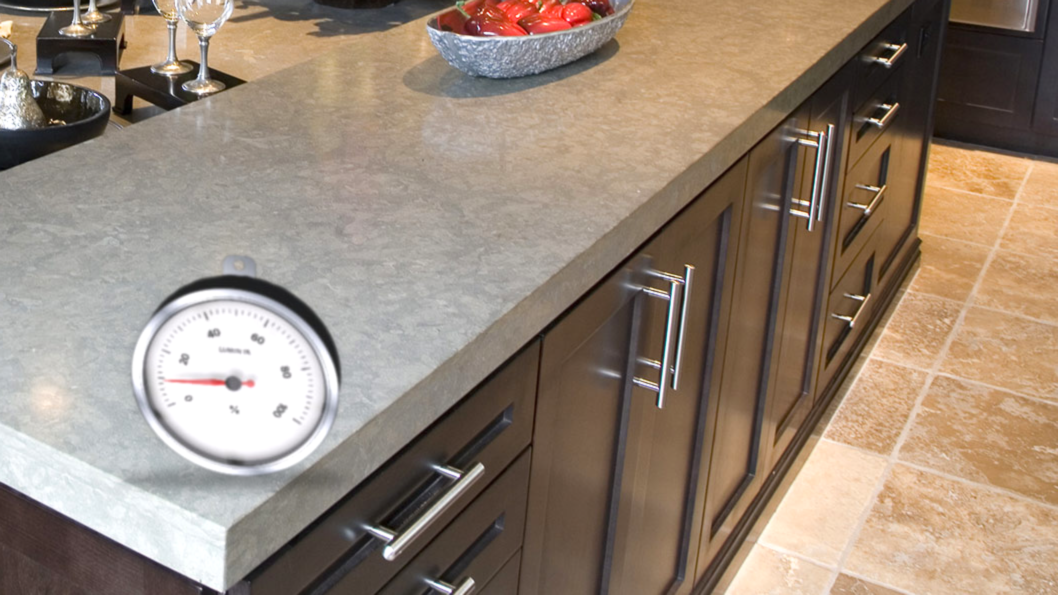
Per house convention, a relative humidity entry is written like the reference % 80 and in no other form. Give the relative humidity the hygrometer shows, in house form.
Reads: % 10
